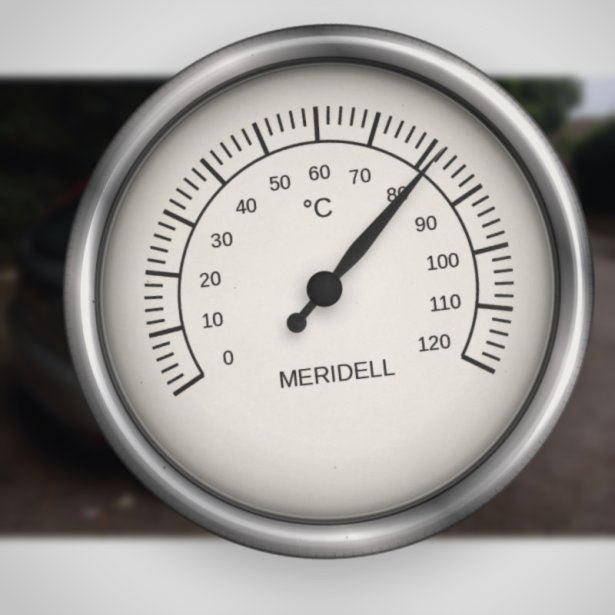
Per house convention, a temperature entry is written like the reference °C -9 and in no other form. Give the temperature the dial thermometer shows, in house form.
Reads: °C 82
